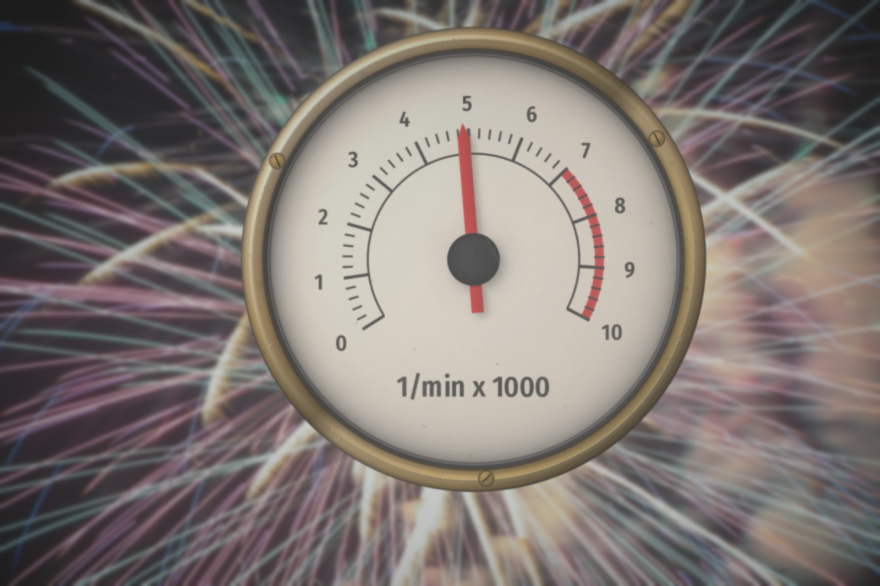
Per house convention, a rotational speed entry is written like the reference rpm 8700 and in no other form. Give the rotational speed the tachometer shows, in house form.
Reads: rpm 4900
